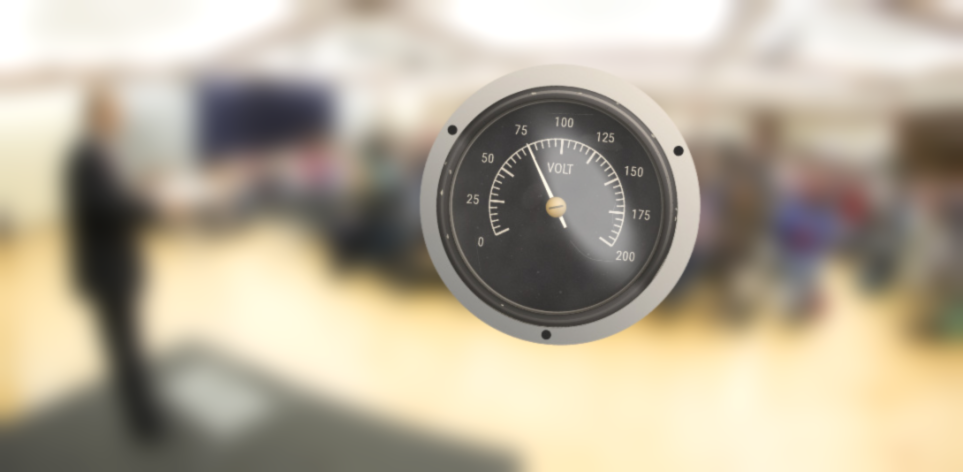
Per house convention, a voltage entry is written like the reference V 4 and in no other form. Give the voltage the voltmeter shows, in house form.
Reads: V 75
